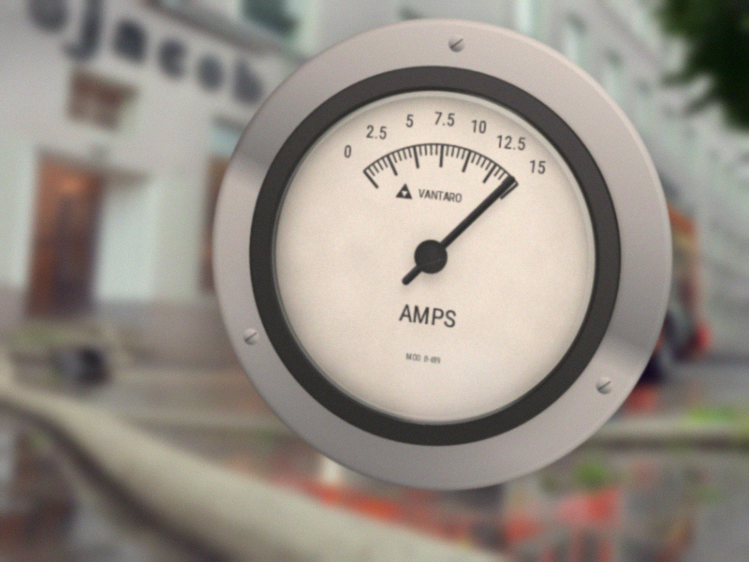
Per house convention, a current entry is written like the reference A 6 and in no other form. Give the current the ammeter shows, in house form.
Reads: A 14.5
